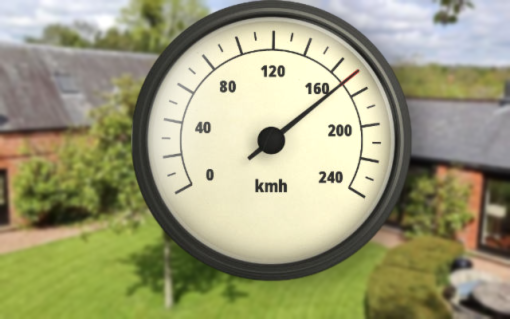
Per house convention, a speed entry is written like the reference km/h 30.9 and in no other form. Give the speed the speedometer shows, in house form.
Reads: km/h 170
